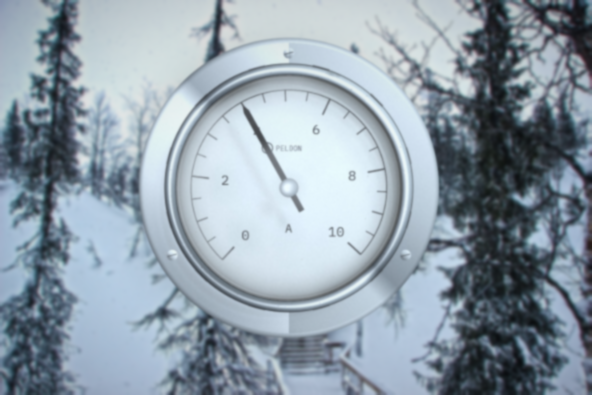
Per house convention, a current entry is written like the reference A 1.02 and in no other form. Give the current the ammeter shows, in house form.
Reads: A 4
